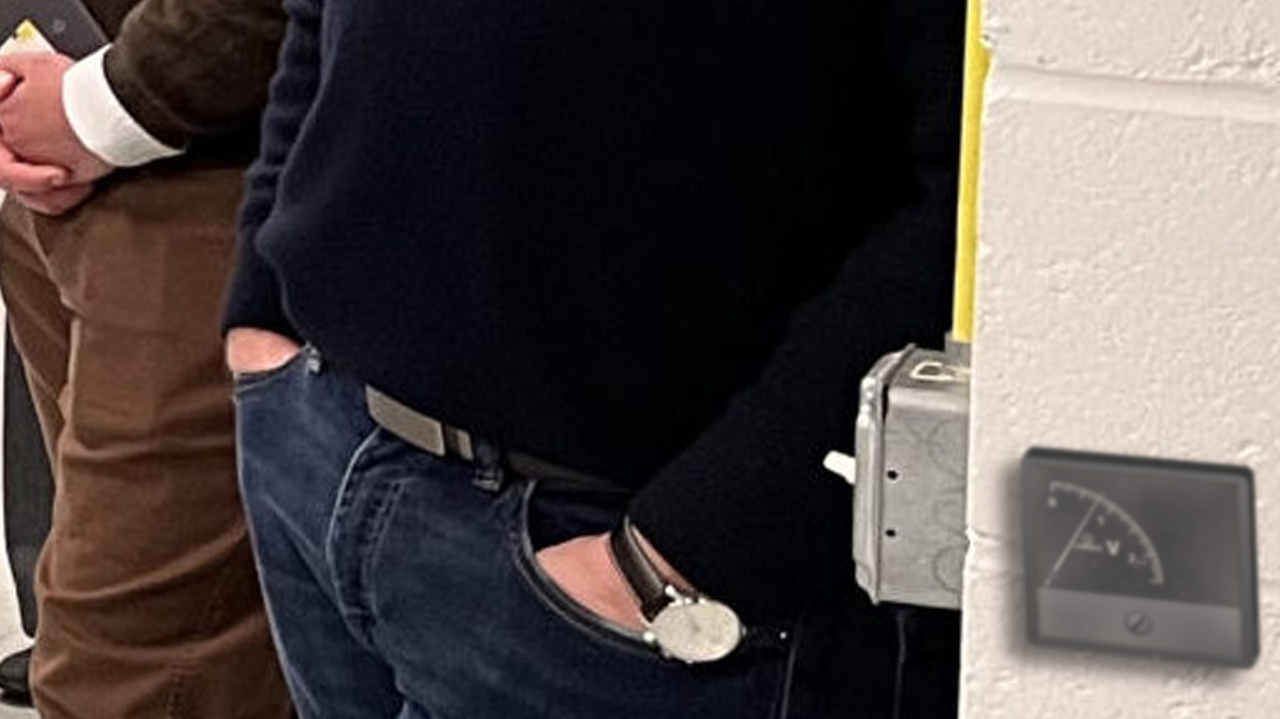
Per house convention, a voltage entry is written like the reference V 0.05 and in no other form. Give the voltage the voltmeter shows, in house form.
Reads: V 0.75
